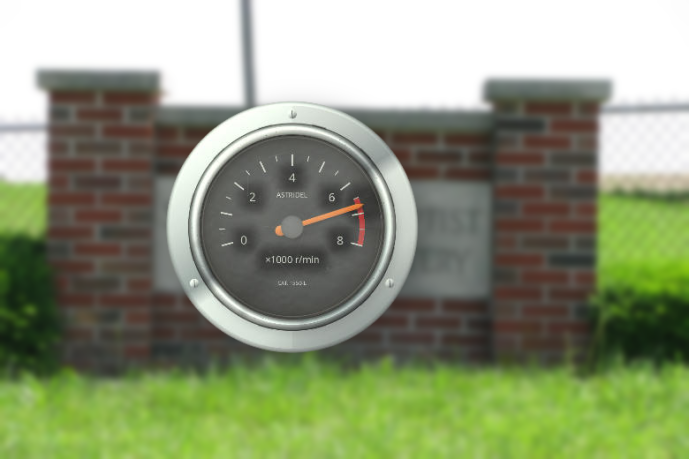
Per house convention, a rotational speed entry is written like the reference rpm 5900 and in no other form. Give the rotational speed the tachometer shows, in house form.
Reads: rpm 6750
